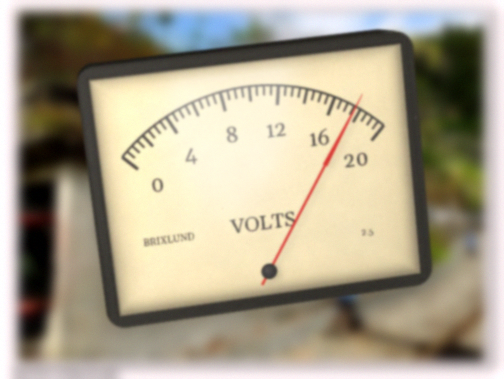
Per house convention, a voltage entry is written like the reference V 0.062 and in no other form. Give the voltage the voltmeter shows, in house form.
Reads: V 17.5
